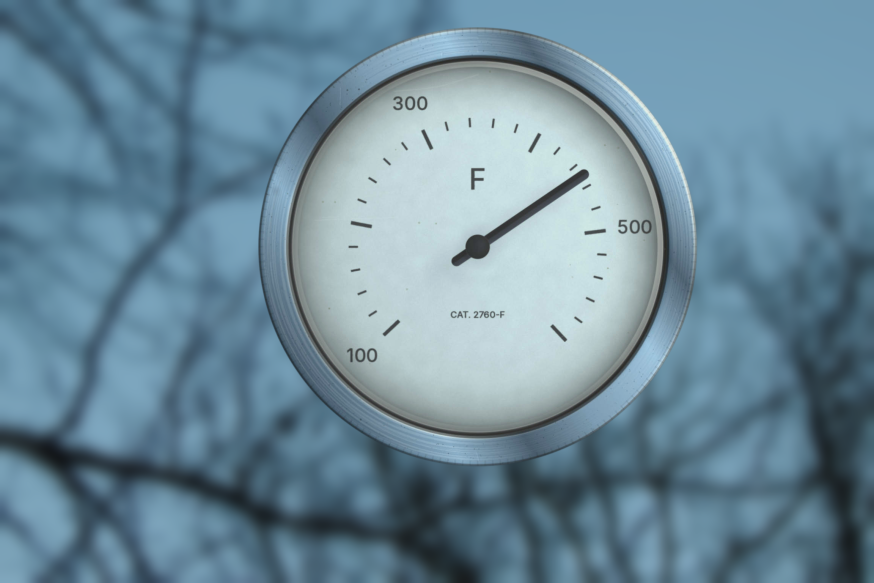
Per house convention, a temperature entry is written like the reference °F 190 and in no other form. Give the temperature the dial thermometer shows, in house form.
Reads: °F 450
